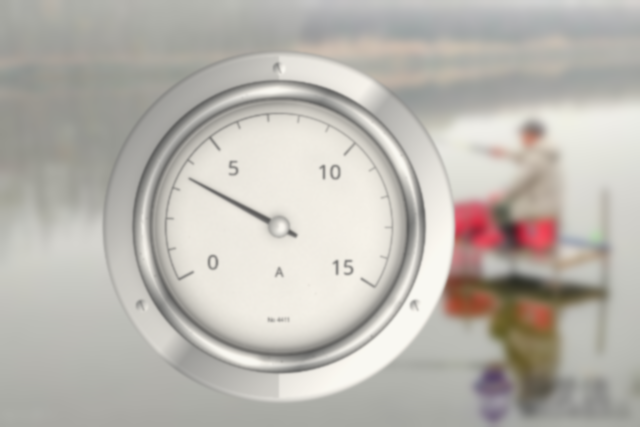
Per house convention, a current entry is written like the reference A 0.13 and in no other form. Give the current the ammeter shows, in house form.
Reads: A 3.5
